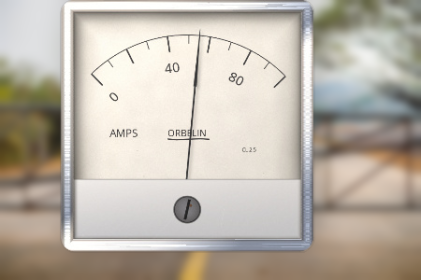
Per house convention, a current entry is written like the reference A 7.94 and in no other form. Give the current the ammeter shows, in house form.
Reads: A 55
